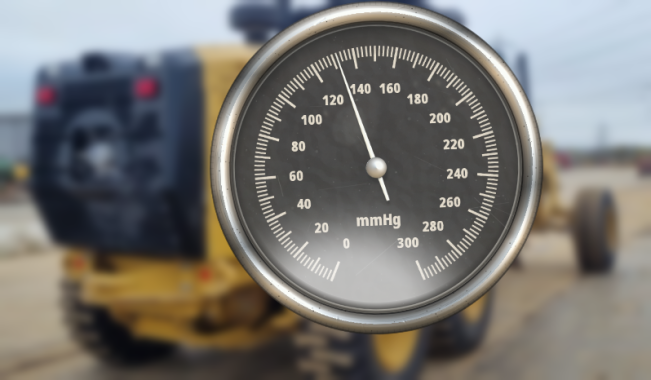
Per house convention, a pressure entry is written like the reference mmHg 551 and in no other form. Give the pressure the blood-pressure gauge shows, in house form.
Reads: mmHg 132
